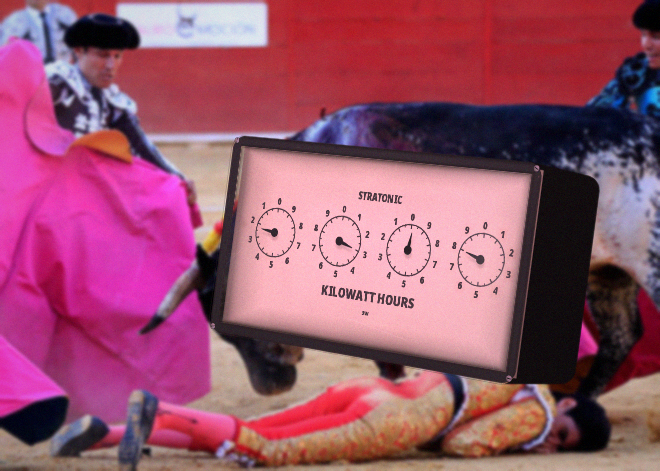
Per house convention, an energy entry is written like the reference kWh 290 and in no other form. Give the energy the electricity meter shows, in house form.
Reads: kWh 2298
